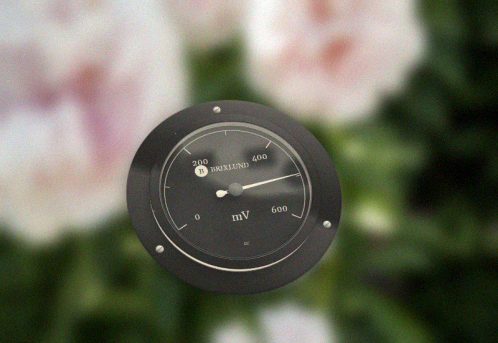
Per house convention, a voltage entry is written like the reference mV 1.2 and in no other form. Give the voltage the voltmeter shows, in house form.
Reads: mV 500
